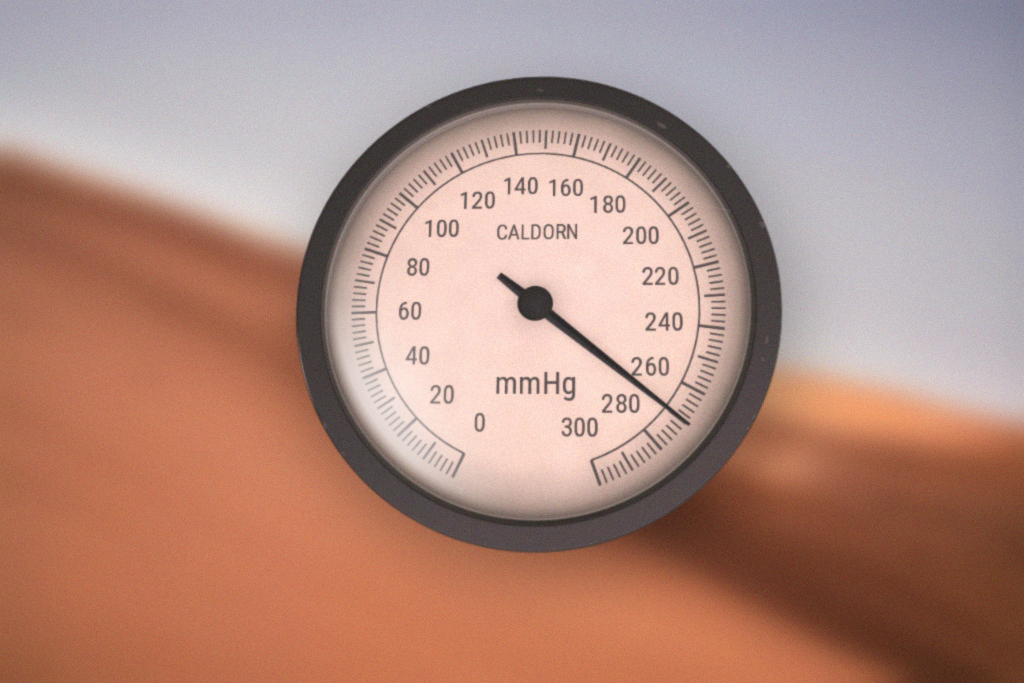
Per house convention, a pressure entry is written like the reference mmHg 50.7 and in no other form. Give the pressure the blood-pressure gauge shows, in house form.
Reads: mmHg 270
